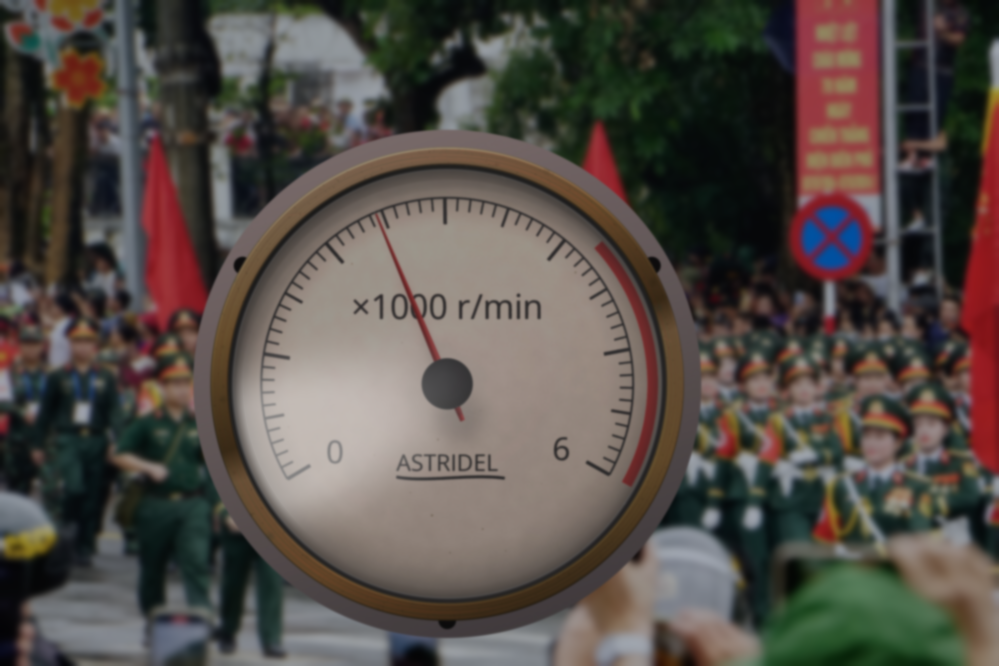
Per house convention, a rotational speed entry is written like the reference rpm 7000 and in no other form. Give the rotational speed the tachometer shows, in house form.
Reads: rpm 2450
